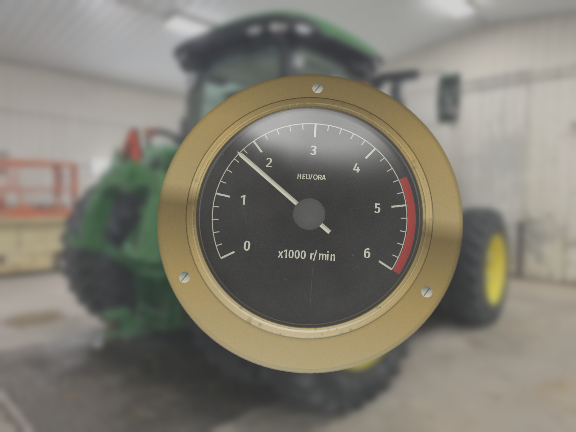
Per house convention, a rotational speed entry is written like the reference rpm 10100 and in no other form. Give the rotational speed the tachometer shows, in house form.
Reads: rpm 1700
